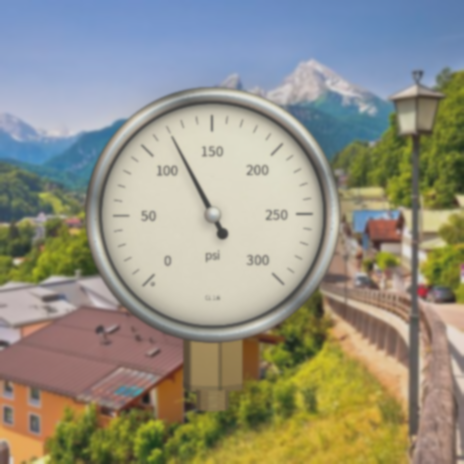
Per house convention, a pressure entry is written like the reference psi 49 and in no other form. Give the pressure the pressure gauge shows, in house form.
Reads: psi 120
